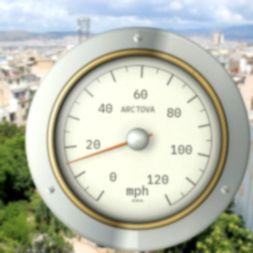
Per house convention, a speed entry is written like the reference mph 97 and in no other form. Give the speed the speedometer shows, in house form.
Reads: mph 15
